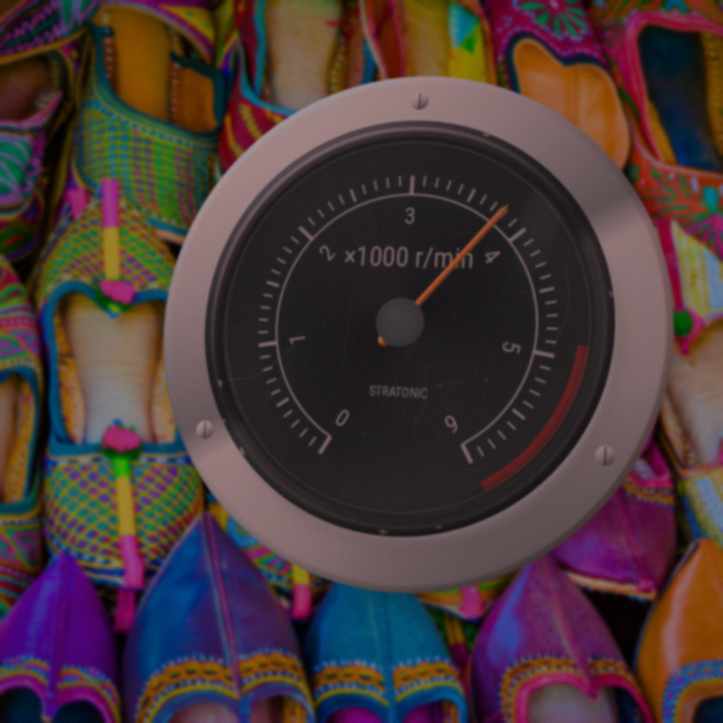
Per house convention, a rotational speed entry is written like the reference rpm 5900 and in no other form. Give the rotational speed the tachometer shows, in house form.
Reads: rpm 3800
